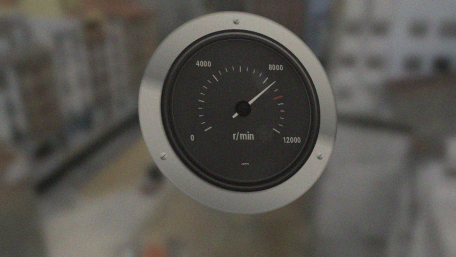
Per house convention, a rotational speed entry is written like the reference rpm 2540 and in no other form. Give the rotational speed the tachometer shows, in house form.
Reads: rpm 8500
